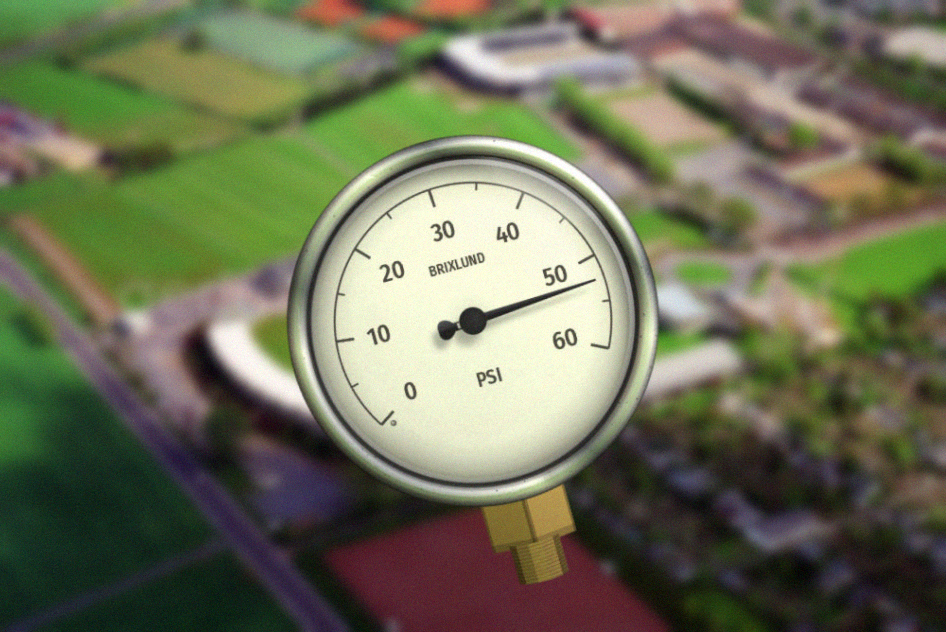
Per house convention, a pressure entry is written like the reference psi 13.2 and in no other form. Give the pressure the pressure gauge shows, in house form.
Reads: psi 52.5
